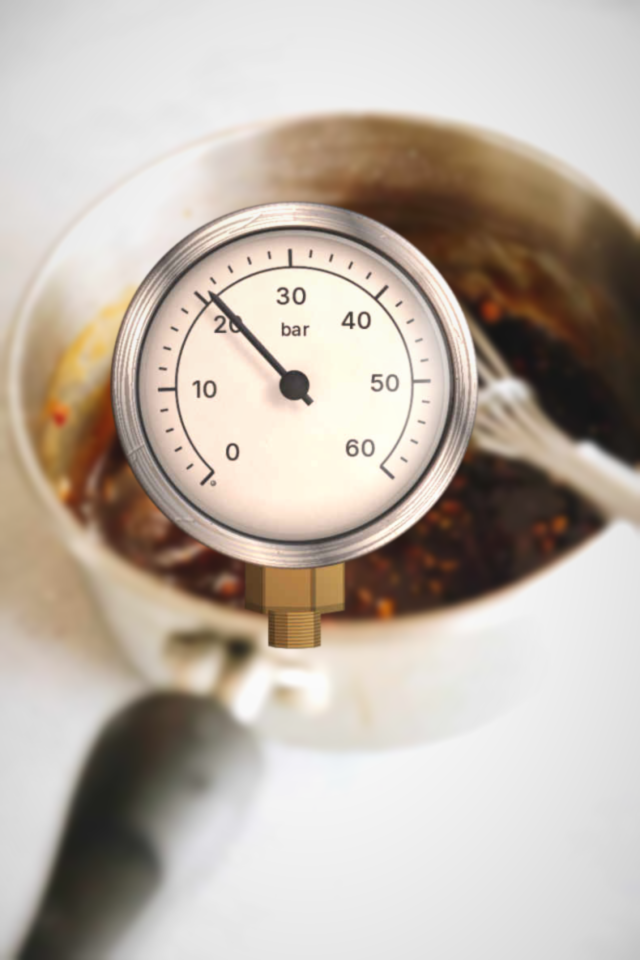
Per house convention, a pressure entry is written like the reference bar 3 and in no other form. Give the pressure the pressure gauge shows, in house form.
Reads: bar 21
